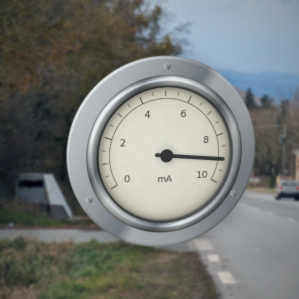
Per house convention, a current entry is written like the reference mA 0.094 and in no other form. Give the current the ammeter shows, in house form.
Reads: mA 9
